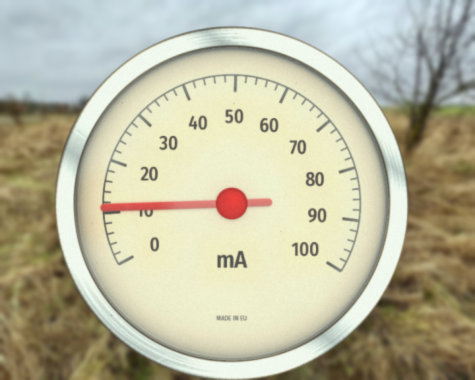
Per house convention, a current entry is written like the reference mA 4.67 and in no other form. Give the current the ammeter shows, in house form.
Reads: mA 11
